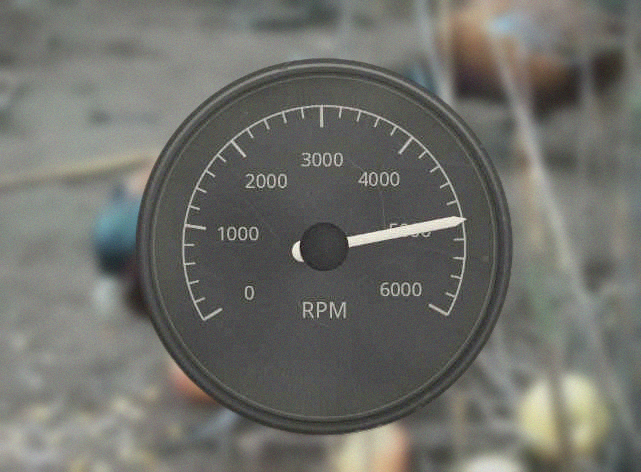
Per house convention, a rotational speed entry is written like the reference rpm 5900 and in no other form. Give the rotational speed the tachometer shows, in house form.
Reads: rpm 5000
